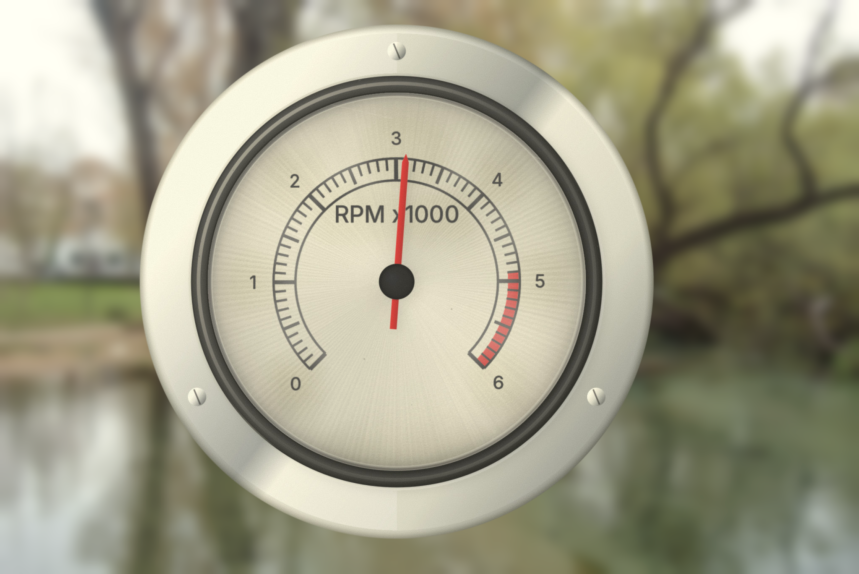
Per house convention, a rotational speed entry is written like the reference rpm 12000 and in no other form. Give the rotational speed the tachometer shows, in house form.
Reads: rpm 3100
